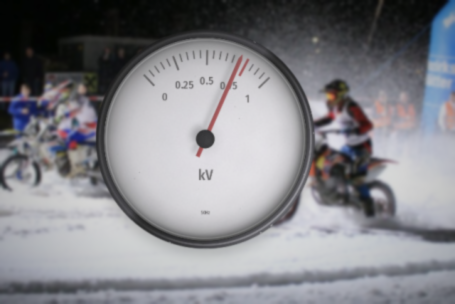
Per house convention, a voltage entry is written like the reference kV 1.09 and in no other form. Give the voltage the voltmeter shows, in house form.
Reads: kV 0.75
